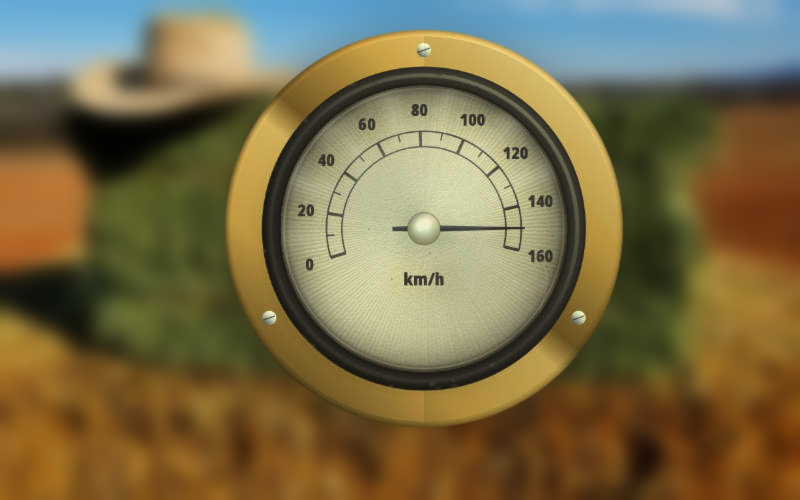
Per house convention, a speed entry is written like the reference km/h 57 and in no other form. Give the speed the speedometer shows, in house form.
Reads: km/h 150
